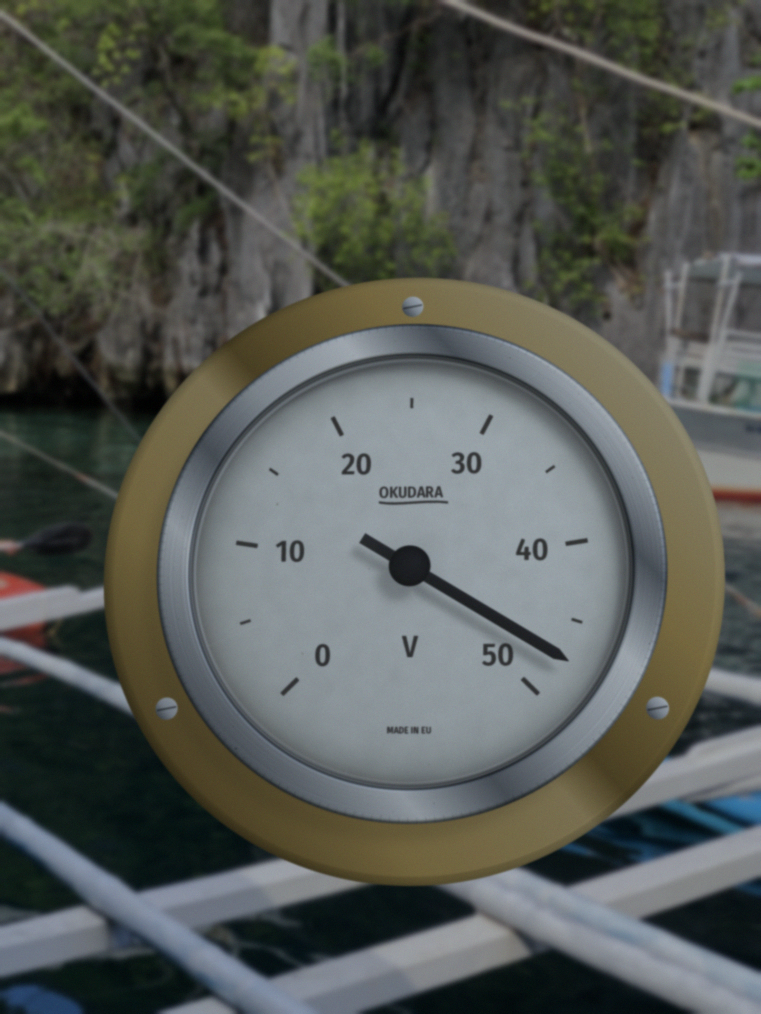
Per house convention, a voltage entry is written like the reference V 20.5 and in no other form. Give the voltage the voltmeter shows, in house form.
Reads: V 47.5
